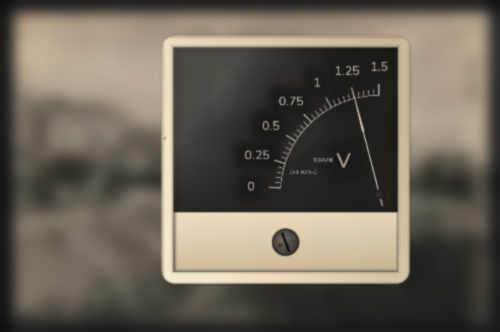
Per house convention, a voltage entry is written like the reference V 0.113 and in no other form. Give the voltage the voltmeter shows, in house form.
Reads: V 1.25
